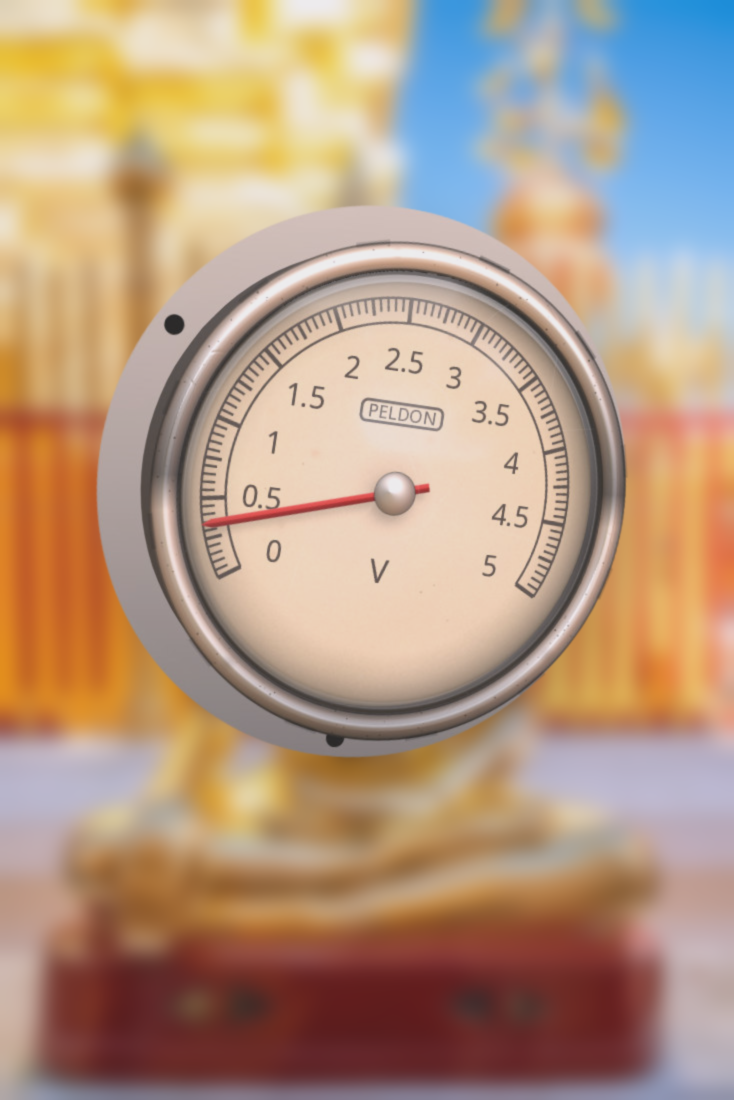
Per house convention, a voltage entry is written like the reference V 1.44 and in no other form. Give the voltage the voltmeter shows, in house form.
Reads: V 0.35
